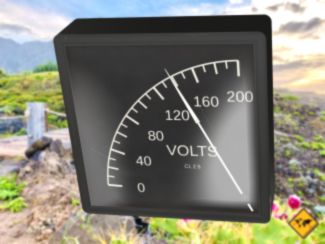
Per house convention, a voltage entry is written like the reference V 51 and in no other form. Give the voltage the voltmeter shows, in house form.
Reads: V 140
